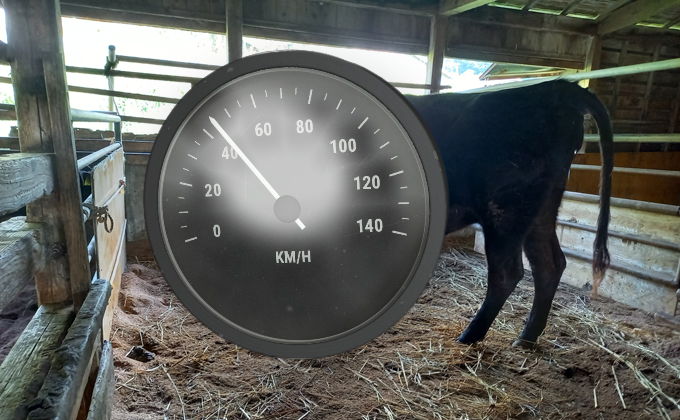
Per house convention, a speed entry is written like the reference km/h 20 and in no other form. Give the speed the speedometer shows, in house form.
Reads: km/h 45
